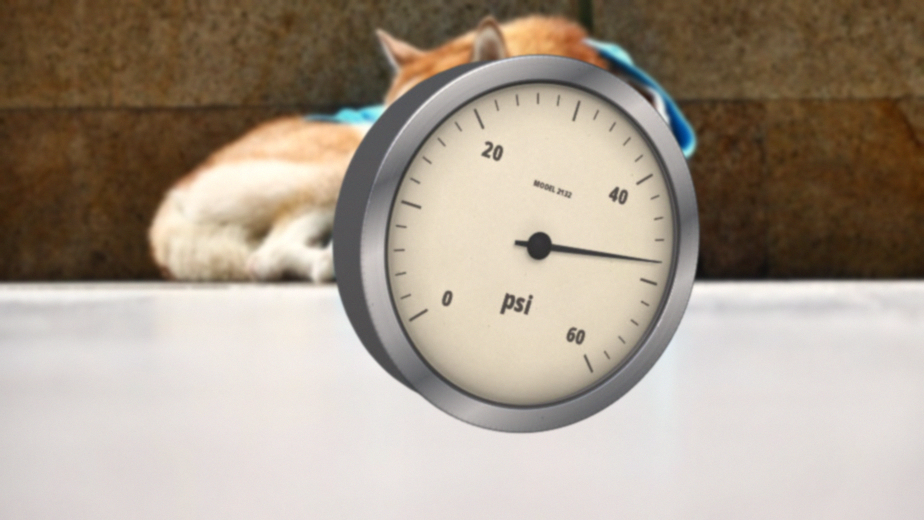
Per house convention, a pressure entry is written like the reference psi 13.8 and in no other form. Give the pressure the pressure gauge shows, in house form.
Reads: psi 48
